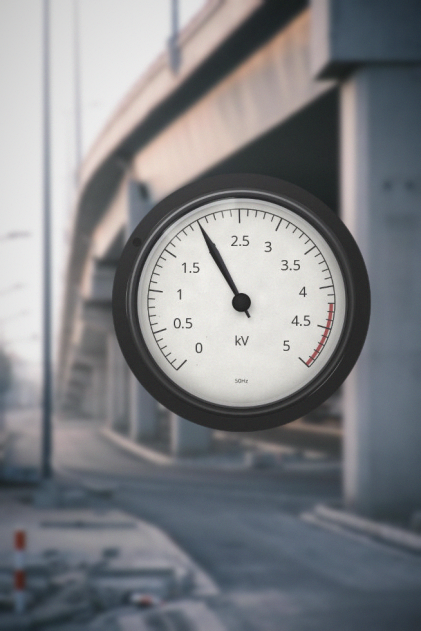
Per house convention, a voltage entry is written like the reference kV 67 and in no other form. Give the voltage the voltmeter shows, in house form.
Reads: kV 2
